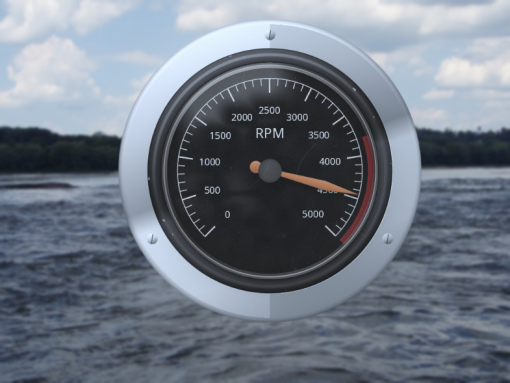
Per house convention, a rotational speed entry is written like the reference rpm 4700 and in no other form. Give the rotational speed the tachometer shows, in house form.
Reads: rpm 4450
